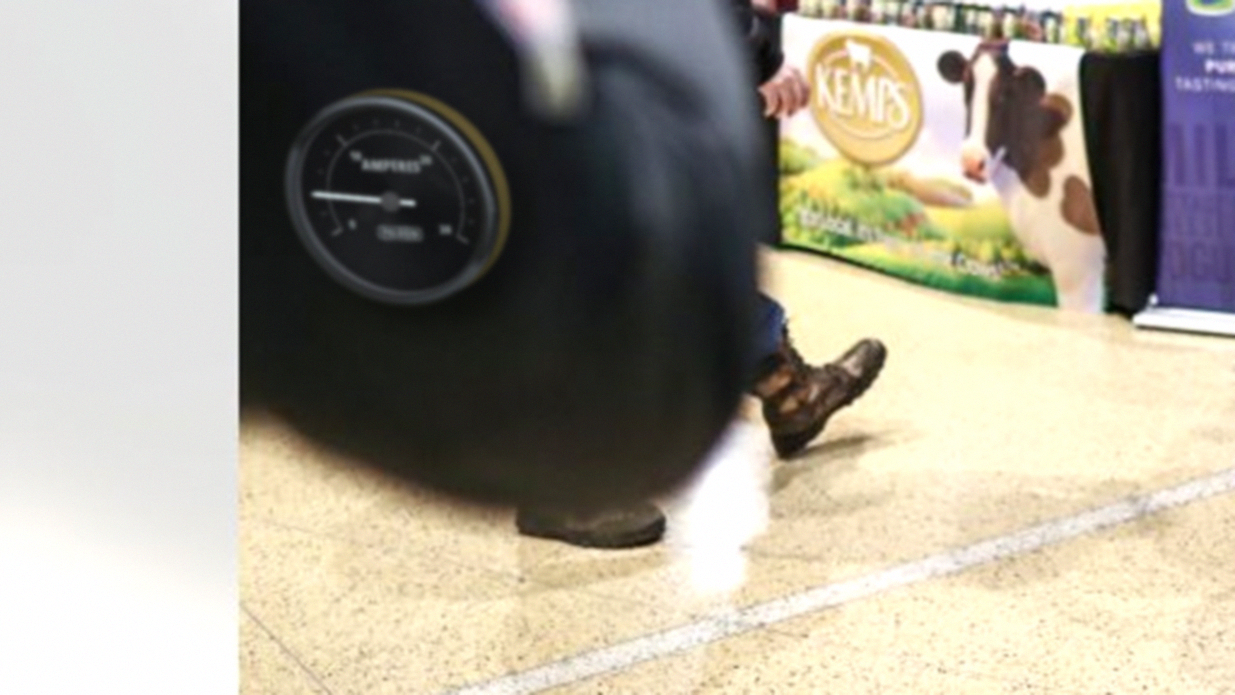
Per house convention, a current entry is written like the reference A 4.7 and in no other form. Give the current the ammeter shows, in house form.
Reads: A 4
